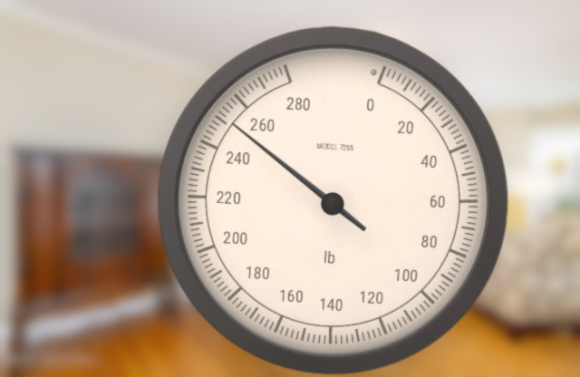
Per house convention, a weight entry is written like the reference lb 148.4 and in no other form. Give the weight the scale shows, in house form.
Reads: lb 252
